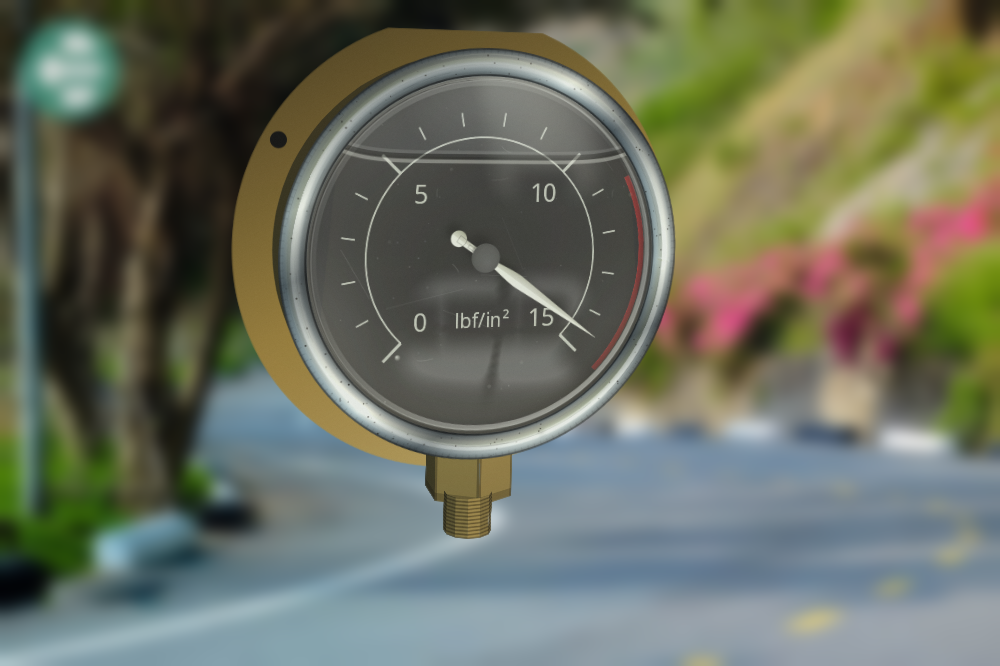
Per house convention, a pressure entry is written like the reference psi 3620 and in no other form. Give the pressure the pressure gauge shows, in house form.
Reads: psi 14.5
